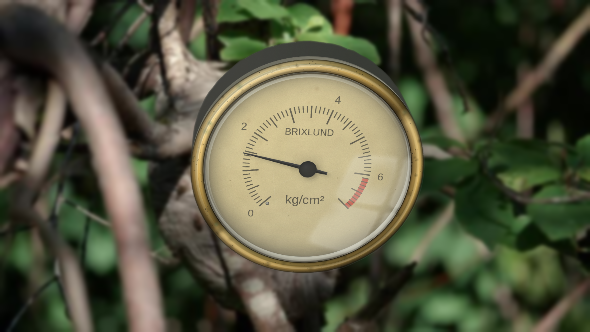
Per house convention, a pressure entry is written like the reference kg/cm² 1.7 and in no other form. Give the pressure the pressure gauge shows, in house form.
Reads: kg/cm² 1.5
